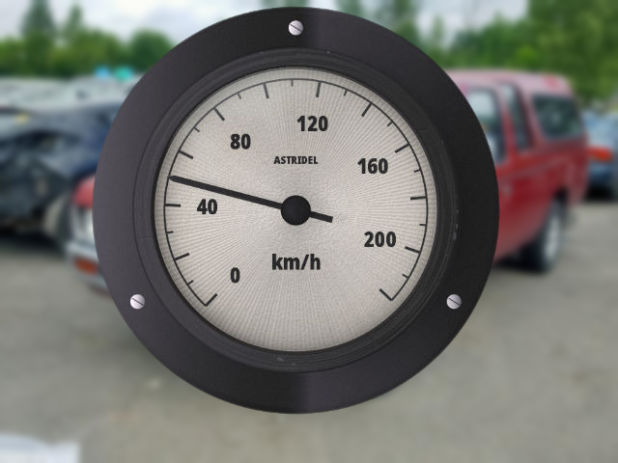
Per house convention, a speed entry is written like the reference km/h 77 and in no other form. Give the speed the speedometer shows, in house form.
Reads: km/h 50
